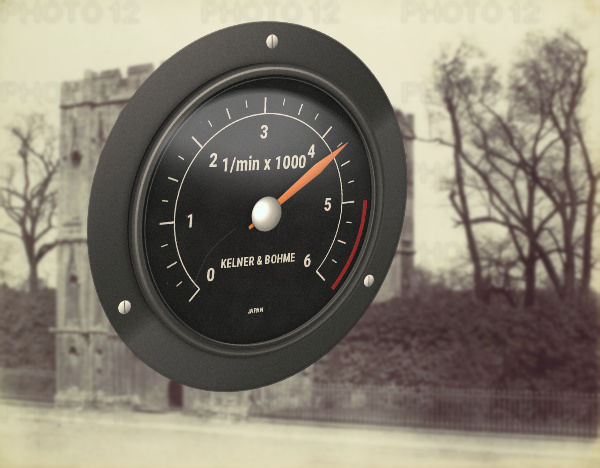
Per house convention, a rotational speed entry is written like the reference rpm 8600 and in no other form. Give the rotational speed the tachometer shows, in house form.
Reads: rpm 4250
